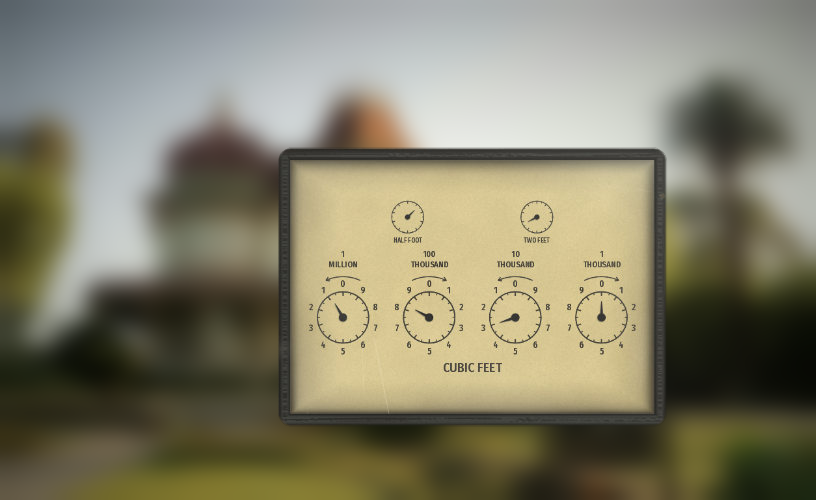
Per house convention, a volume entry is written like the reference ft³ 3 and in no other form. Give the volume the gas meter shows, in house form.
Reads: ft³ 83000
